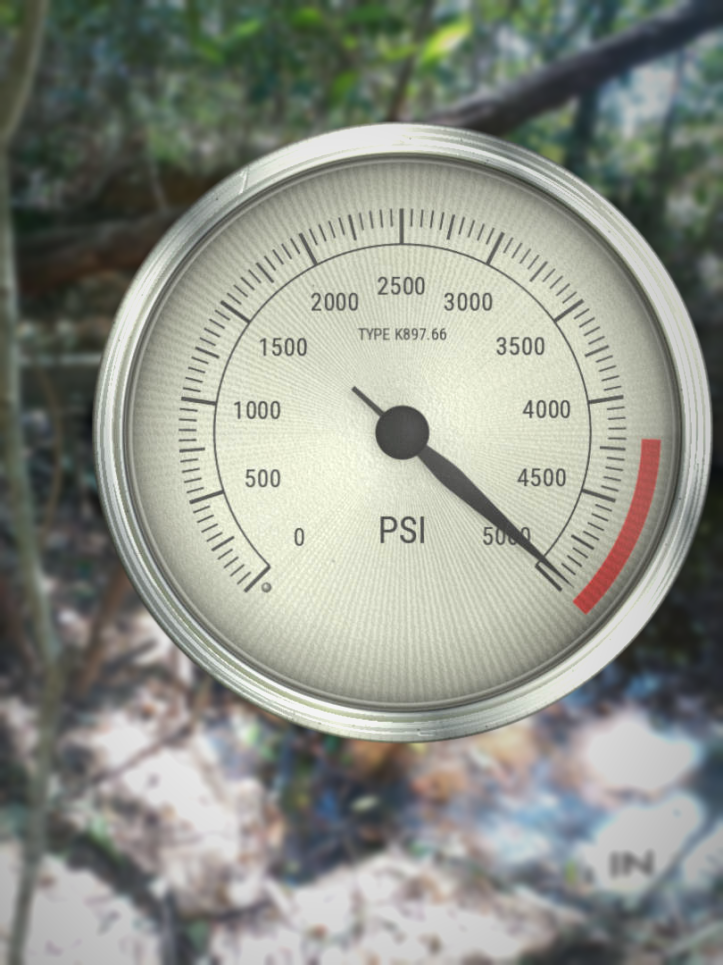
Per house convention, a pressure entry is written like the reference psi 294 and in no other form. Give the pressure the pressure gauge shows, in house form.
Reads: psi 4950
